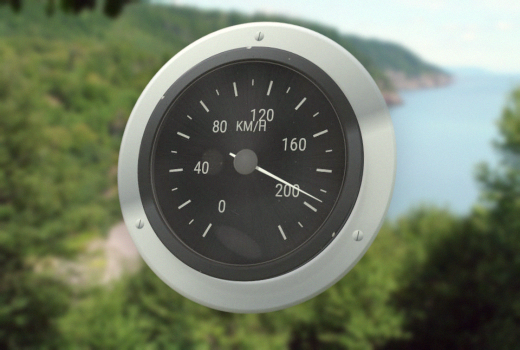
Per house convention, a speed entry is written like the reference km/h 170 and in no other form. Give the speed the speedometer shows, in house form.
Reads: km/h 195
